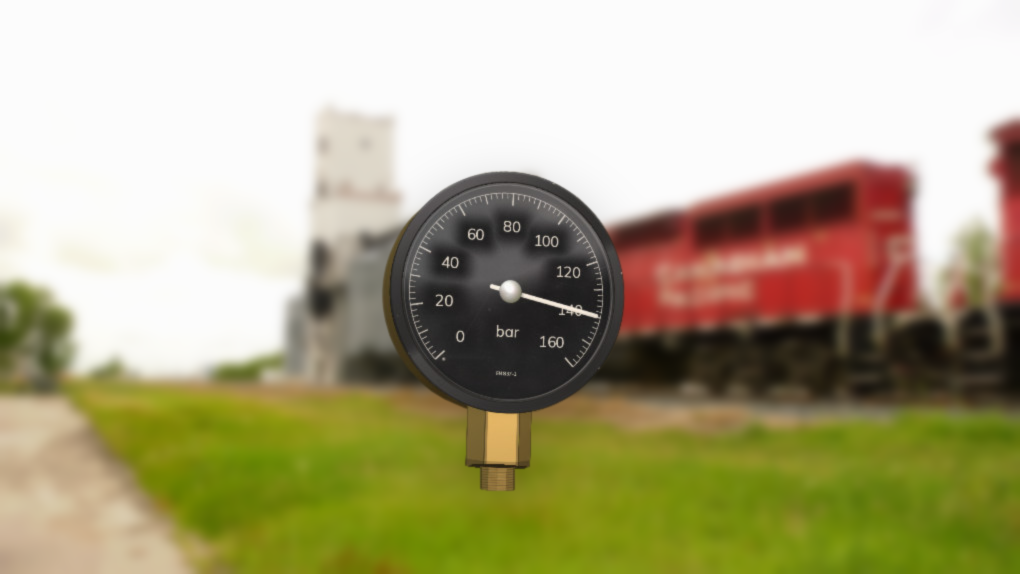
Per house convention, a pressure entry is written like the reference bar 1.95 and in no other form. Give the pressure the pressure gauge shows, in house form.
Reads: bar 140
